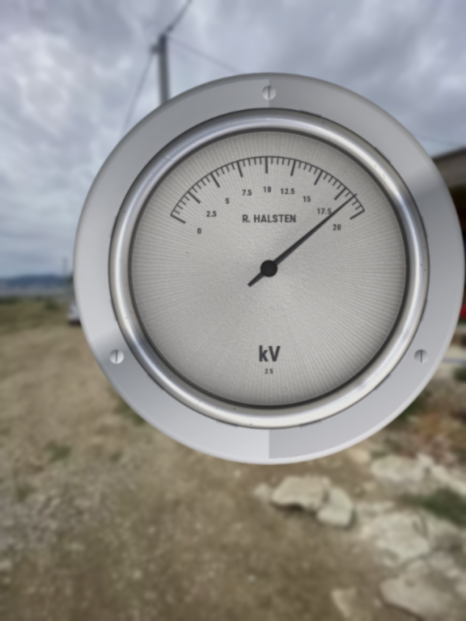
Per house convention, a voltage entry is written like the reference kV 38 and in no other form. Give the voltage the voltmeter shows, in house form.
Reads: kV 18.5
